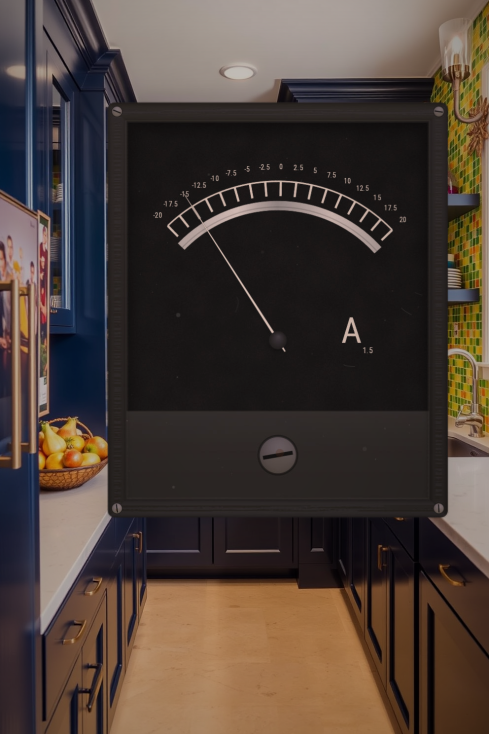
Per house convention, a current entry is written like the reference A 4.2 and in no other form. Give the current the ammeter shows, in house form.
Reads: A -15
